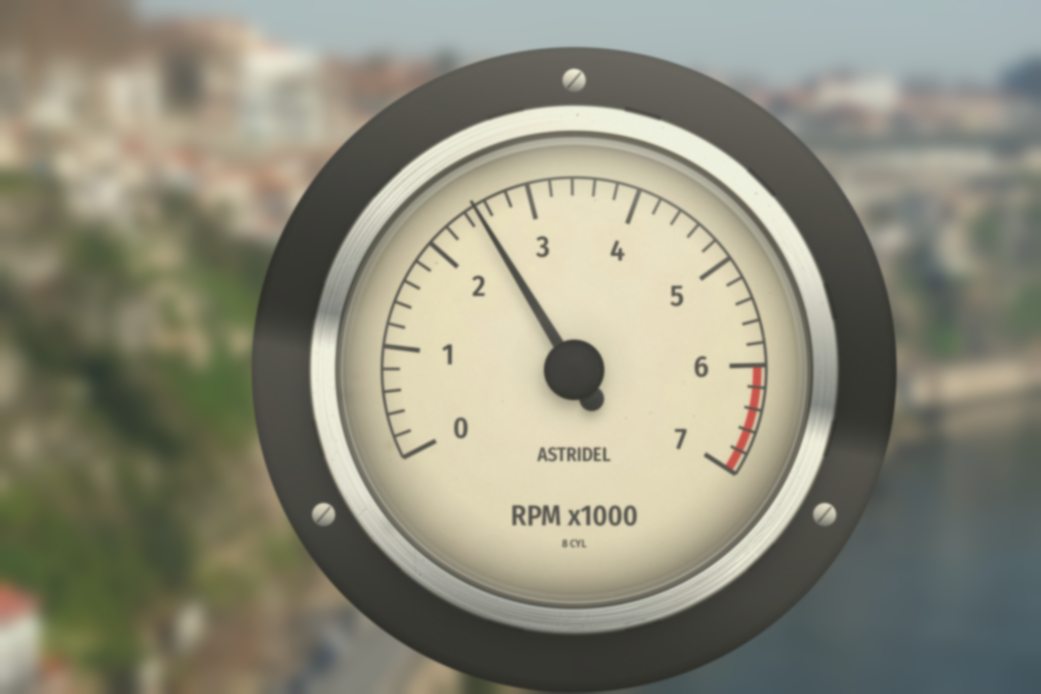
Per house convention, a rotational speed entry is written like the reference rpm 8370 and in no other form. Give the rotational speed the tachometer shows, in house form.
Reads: rpm 2500
